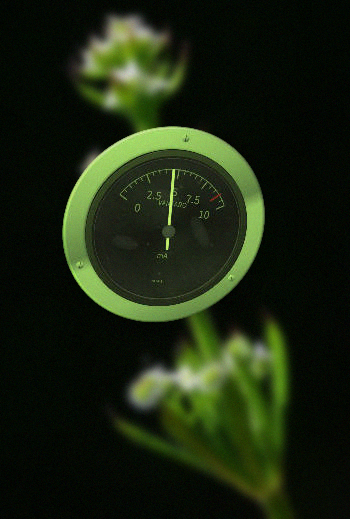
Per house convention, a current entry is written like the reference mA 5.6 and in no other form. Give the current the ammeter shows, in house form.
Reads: mA 4.5
